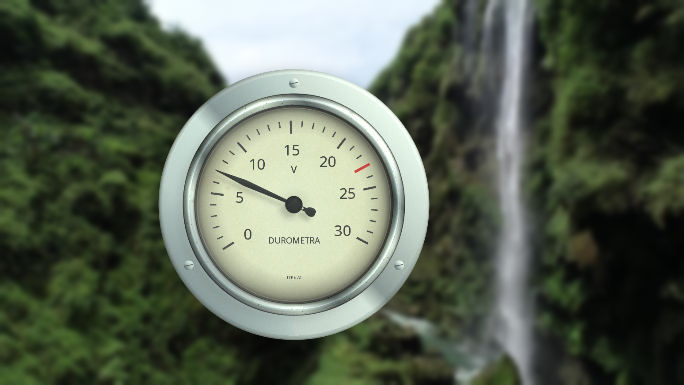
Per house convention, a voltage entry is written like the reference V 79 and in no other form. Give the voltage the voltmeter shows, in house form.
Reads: V 7
